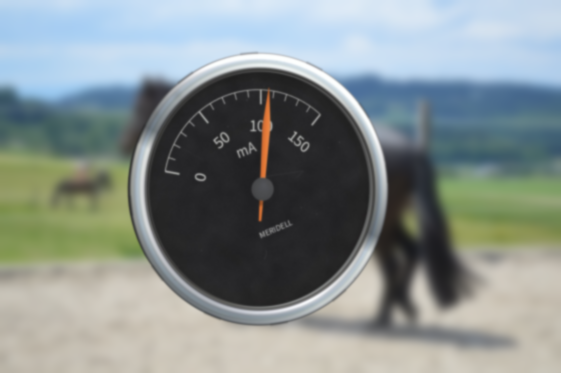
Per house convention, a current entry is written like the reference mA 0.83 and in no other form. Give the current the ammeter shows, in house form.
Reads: mA 105
